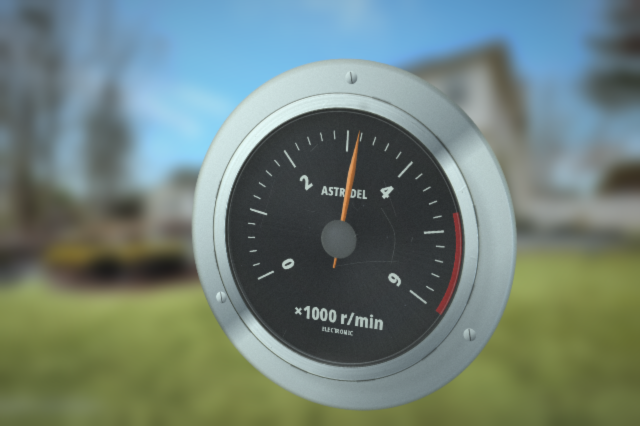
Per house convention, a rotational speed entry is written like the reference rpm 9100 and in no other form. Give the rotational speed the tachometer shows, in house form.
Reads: rpm 3200
